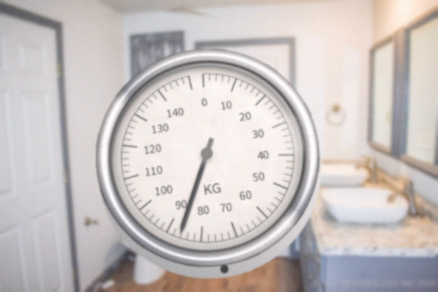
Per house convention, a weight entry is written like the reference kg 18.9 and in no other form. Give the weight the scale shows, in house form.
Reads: kg 86
